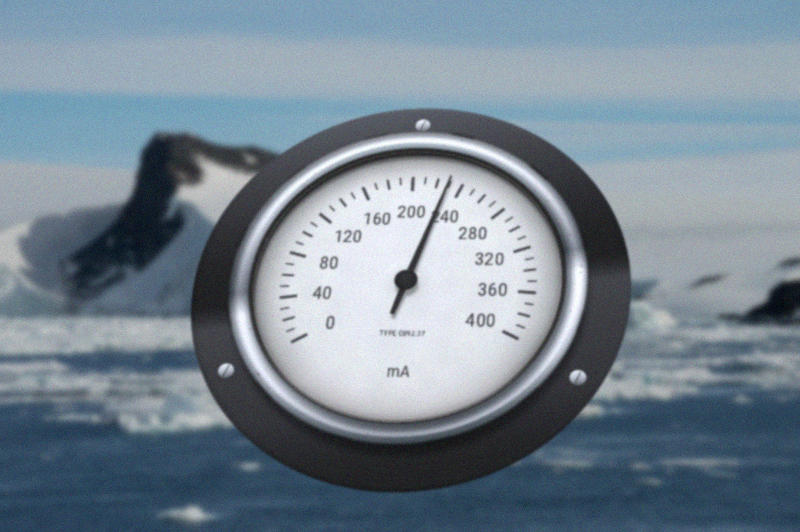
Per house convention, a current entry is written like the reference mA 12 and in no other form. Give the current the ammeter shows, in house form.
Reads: mA 230
